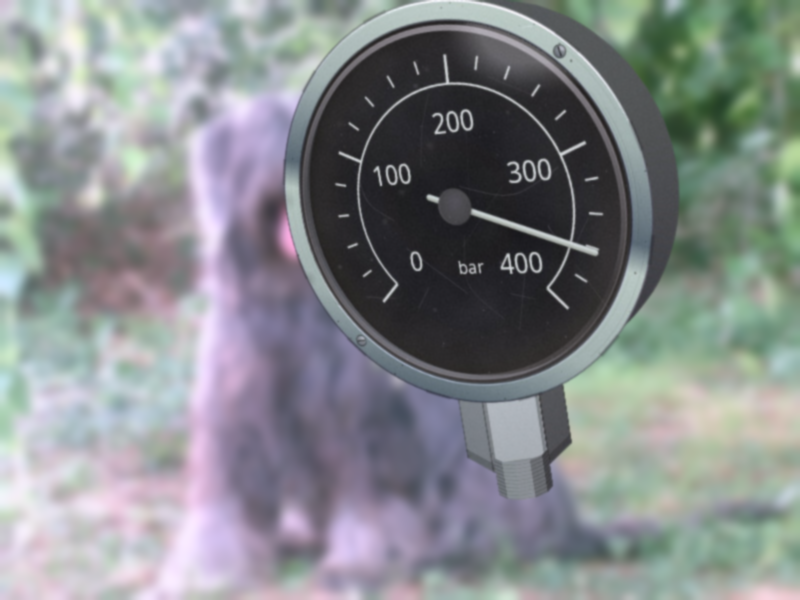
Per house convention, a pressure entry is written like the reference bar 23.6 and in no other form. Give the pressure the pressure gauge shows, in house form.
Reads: bar 360
